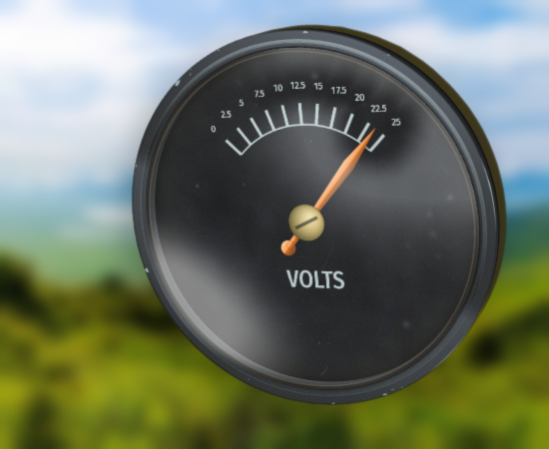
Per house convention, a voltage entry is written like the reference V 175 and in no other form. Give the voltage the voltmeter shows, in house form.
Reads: V 23.75
